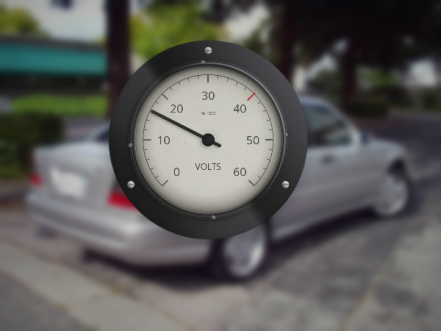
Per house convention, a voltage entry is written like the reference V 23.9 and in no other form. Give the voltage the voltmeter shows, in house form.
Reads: V 16
